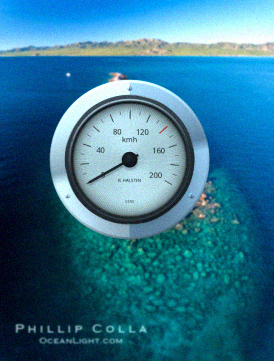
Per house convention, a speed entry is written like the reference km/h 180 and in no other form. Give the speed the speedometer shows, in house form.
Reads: km/h 0
